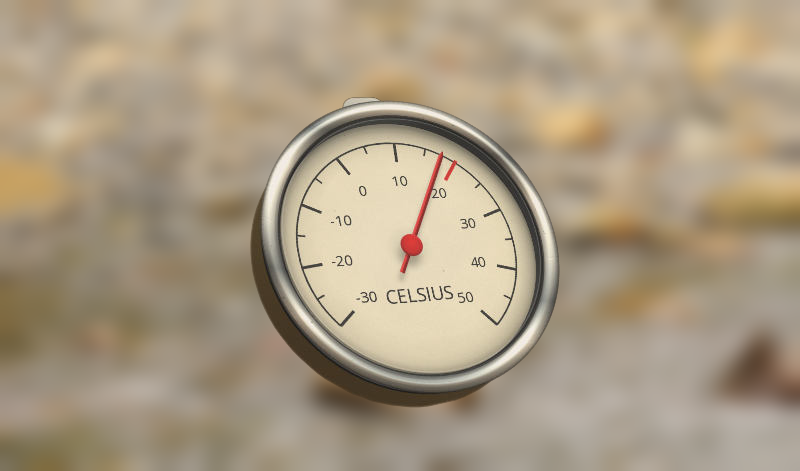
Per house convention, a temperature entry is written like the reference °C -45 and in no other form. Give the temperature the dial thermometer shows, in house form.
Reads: °C 17.5
